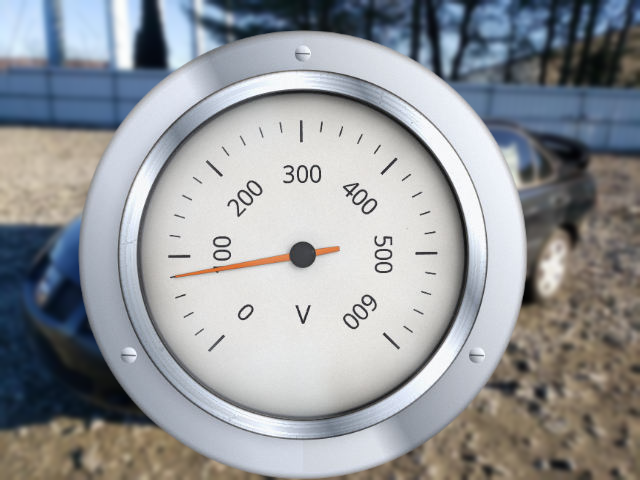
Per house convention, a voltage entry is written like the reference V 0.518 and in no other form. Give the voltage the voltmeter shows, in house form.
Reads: V 80
